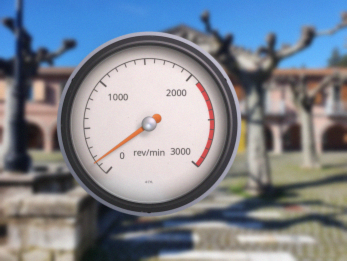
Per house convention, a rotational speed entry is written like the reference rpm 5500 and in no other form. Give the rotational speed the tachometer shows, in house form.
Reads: rpm 150
